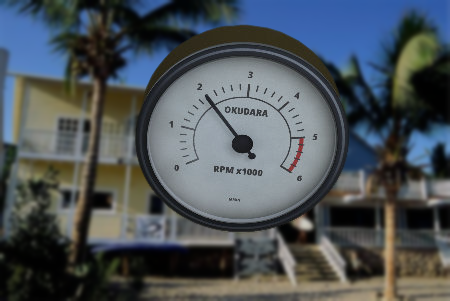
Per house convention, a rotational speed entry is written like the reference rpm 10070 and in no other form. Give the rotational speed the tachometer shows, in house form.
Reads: rpm 2000
